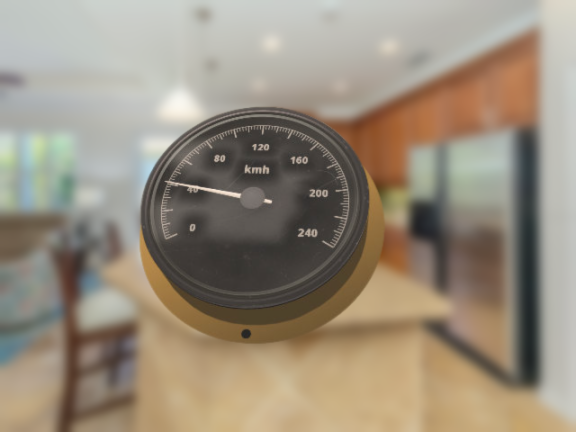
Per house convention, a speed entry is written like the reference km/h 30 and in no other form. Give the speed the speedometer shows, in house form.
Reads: km/h 40
